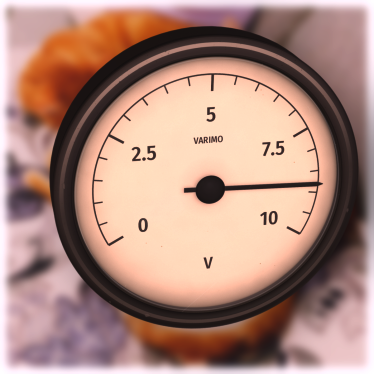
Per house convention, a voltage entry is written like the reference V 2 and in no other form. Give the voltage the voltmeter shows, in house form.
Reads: V 8.75
